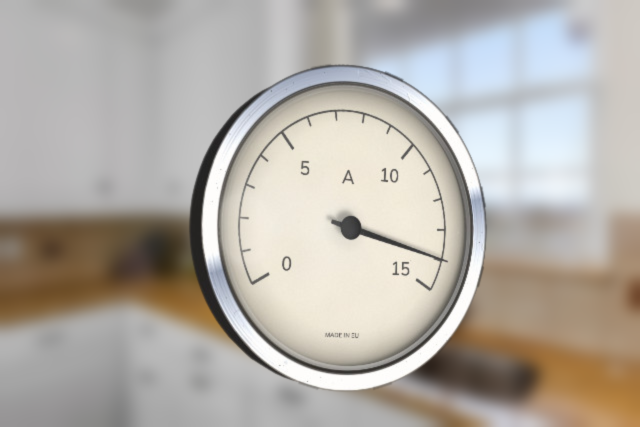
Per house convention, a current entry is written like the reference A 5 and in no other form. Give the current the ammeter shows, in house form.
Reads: A 14
